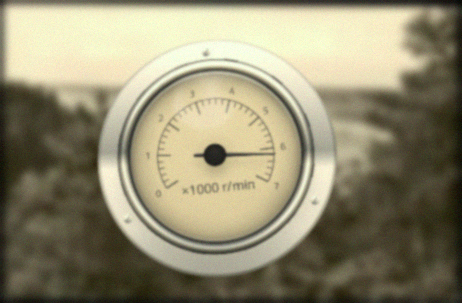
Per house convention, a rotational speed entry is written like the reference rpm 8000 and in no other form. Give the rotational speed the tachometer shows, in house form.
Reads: rpm 6200
